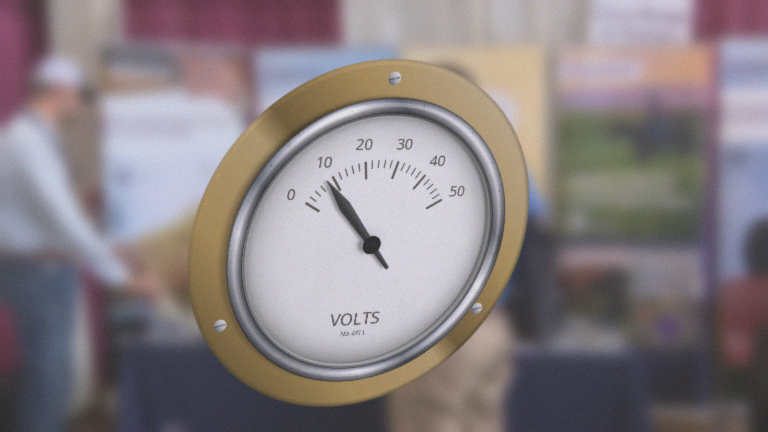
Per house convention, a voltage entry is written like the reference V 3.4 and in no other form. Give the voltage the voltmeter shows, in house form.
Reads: V 8
